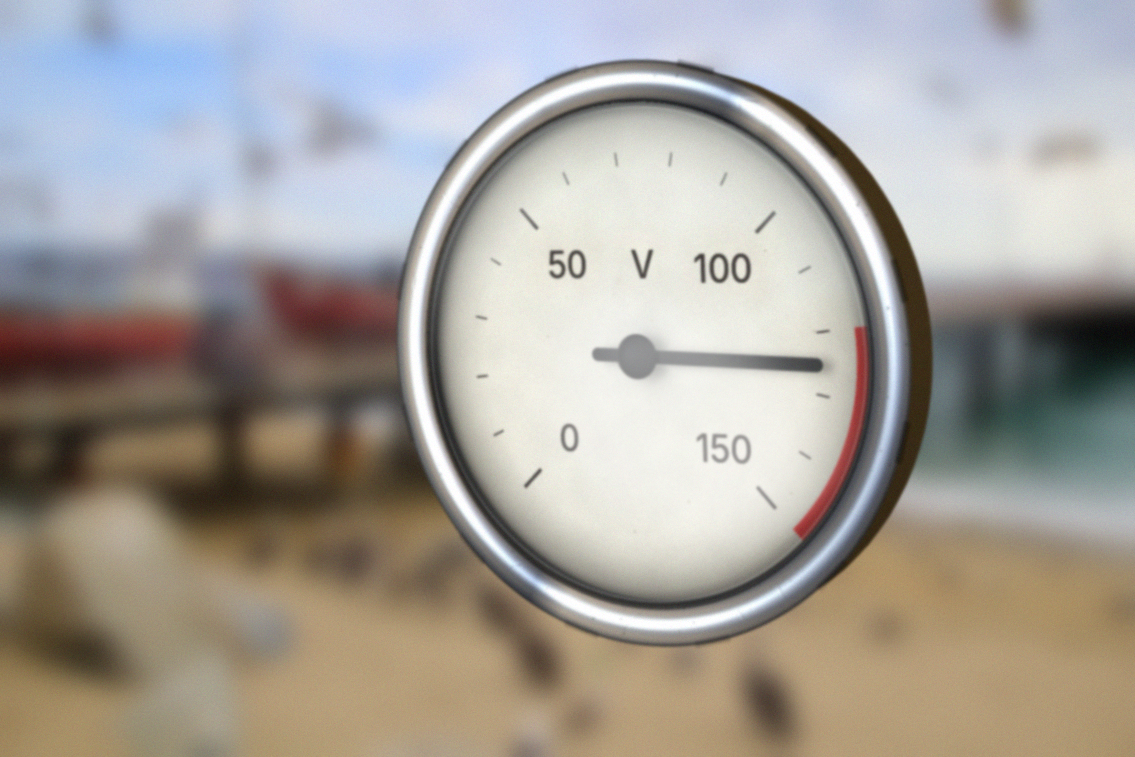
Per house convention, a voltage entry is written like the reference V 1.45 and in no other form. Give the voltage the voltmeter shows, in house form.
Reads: V 125
